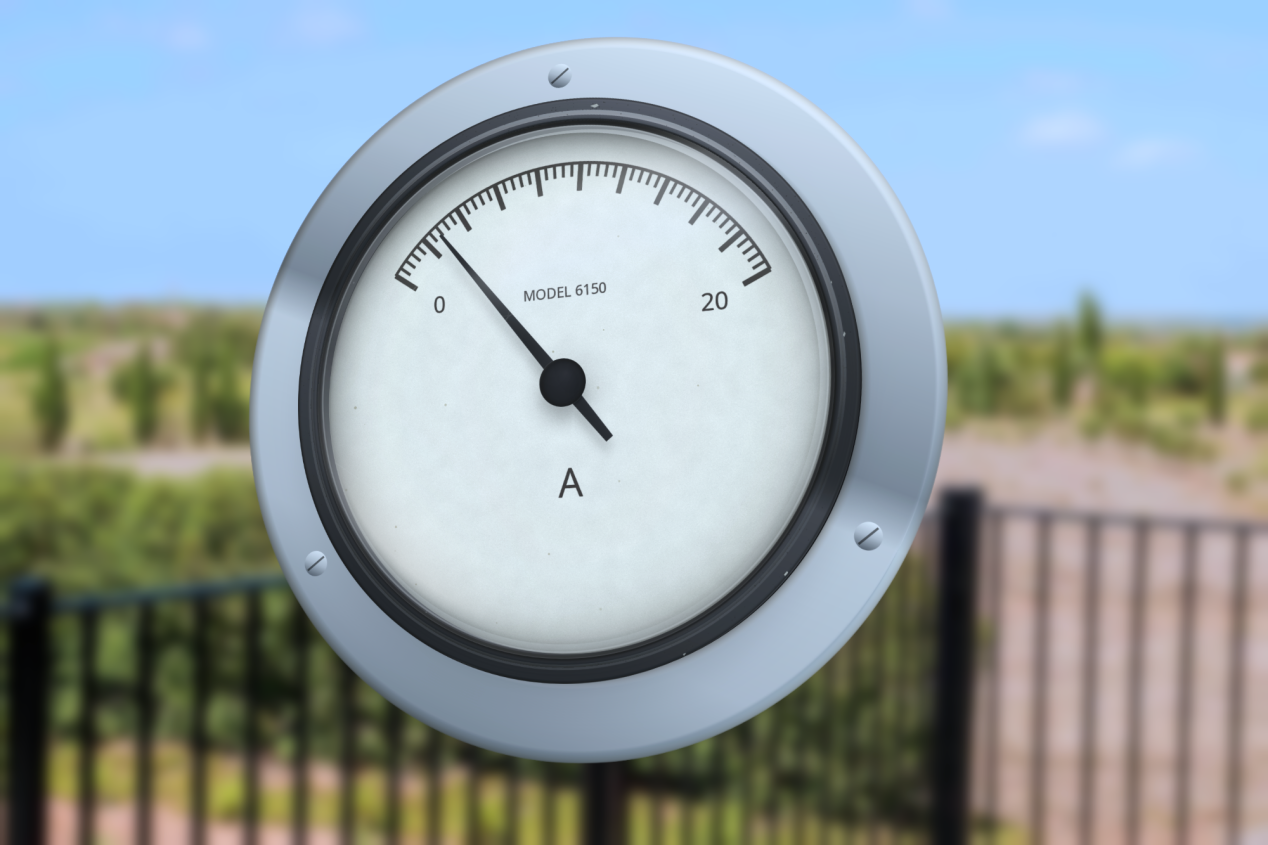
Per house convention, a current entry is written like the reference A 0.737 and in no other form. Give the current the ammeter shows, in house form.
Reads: A 2.8
